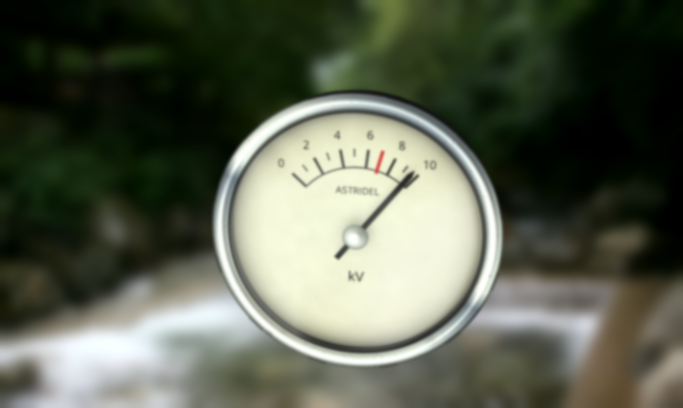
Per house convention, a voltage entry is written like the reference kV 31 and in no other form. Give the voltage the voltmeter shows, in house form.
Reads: kV 9.5
